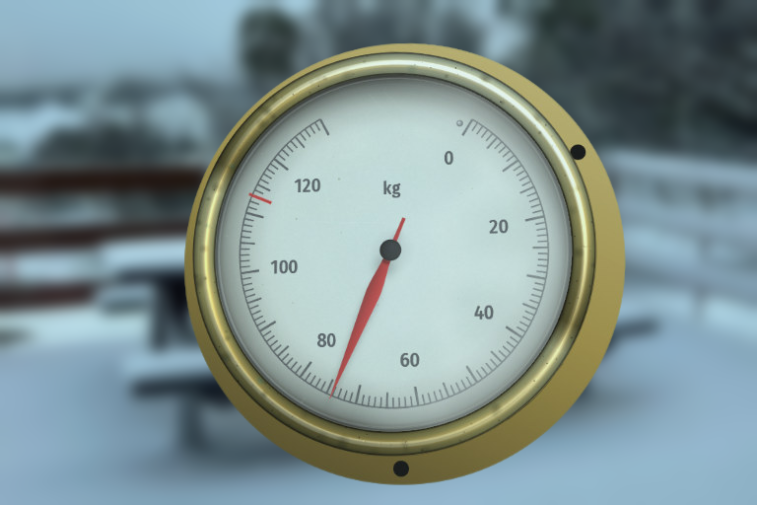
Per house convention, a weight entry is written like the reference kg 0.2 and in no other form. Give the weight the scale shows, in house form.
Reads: kg 74
